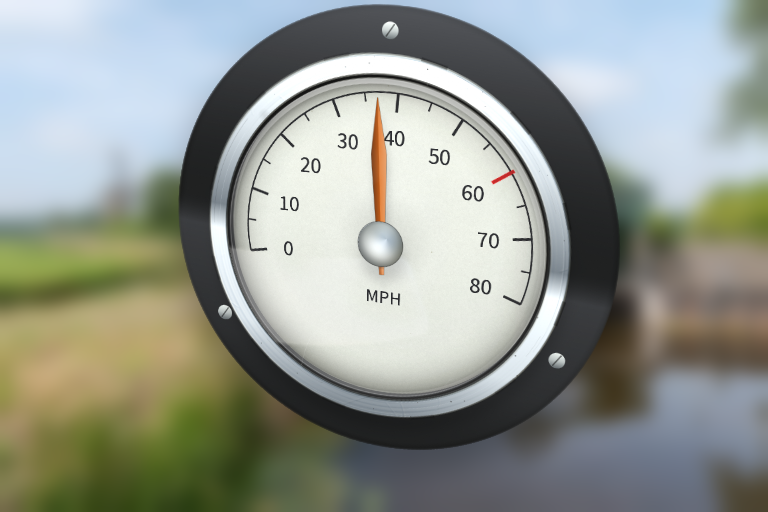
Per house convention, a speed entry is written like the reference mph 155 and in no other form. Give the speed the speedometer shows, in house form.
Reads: mph 37.5
